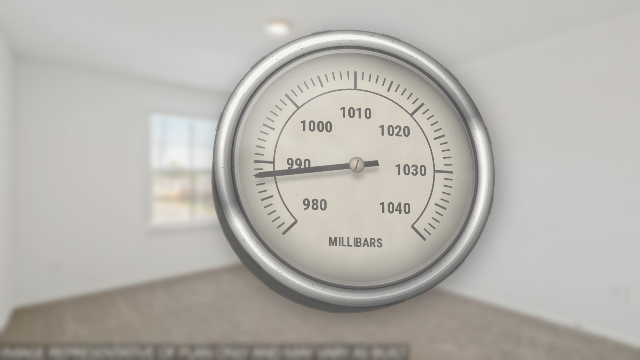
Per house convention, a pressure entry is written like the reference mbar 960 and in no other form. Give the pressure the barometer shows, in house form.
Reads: mbar 988
